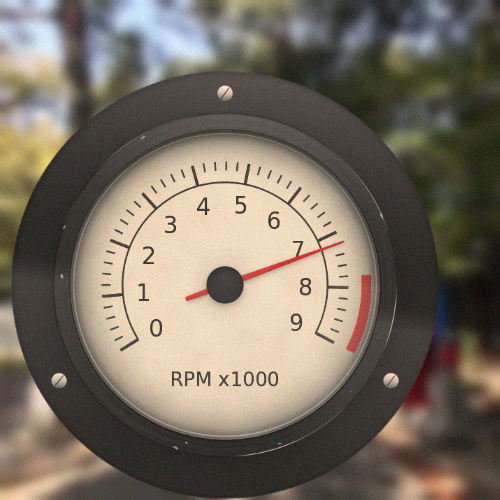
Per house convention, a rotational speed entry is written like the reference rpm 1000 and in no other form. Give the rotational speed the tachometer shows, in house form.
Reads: rpm 7200
